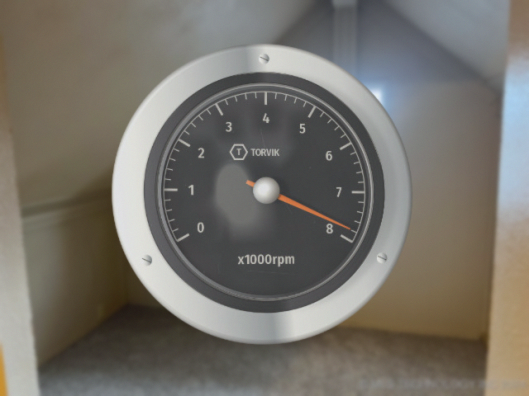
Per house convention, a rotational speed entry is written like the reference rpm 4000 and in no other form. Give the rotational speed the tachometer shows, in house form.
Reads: rpm 7800
